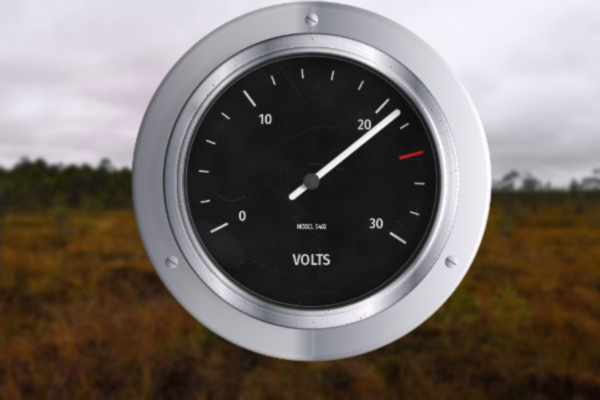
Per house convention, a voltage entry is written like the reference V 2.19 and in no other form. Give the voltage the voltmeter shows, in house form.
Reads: V 21
